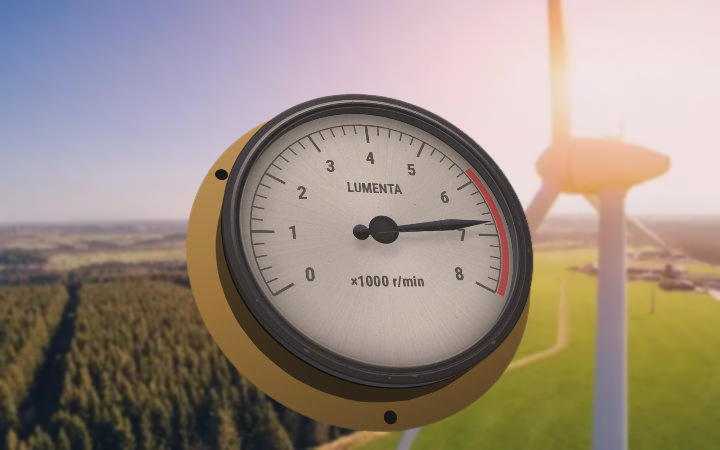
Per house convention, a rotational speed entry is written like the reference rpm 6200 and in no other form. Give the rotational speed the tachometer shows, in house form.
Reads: rpm 6800
